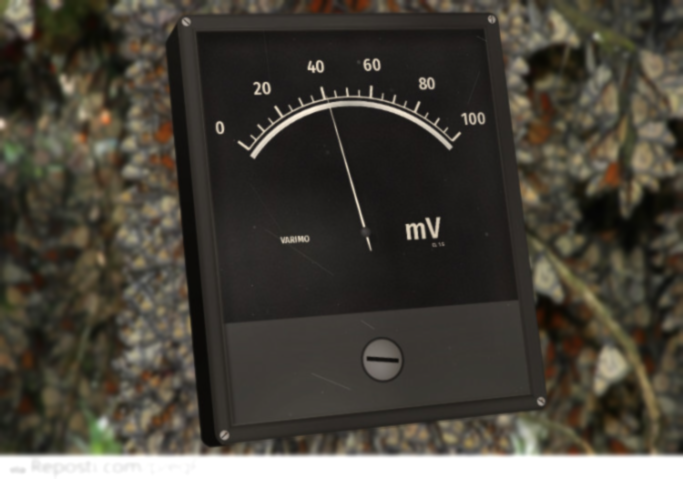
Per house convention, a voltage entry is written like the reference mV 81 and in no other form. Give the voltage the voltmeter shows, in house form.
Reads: mV 40
